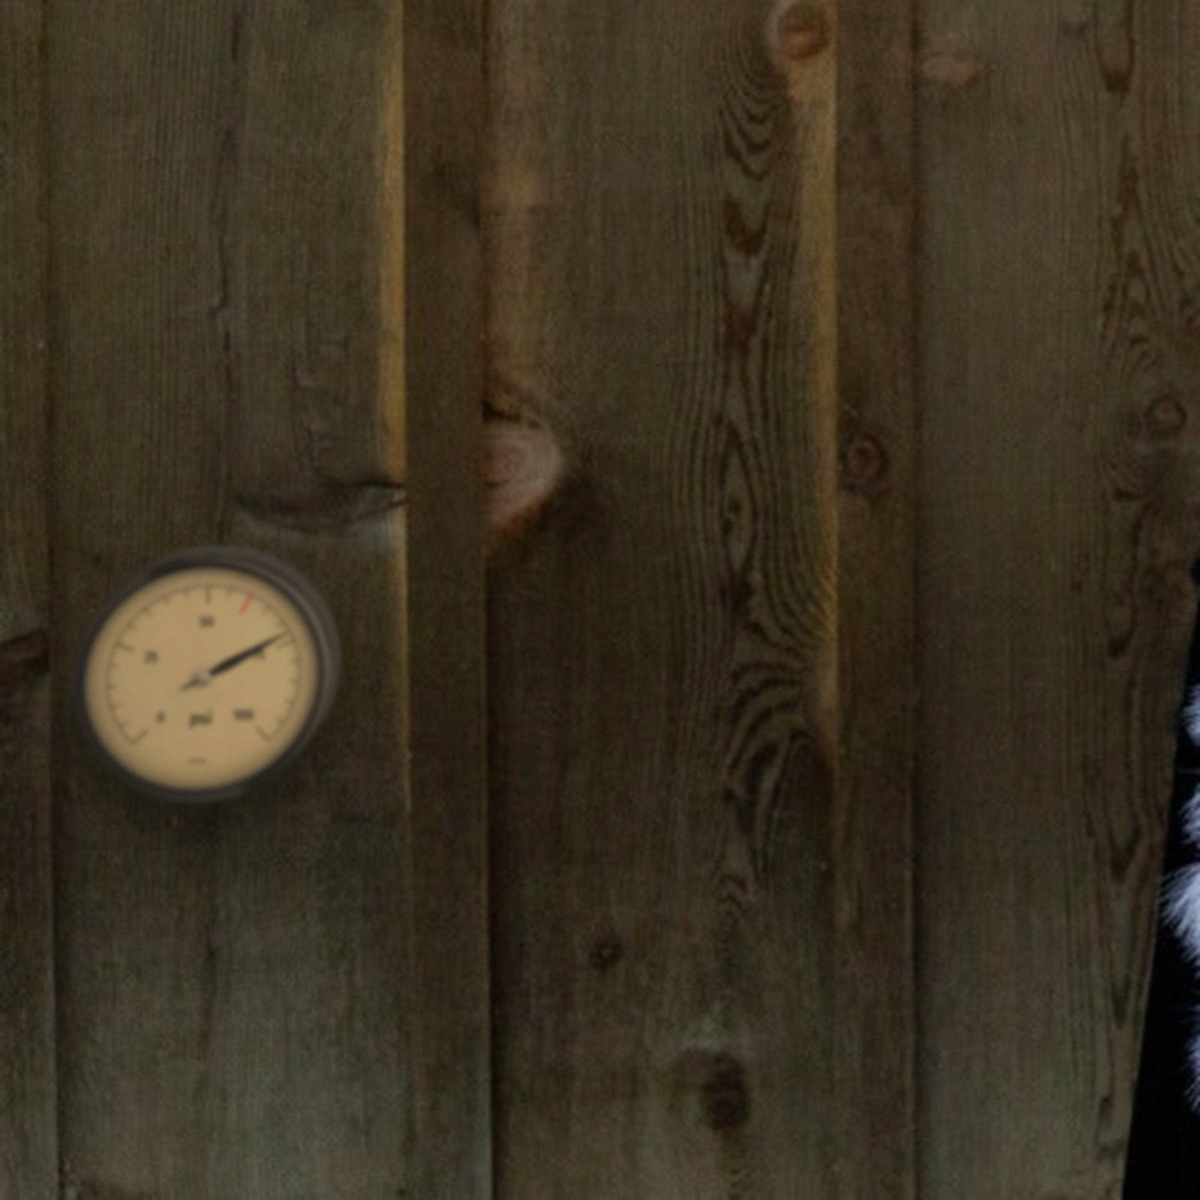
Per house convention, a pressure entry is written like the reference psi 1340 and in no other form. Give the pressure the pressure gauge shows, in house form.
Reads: psi 72.5
